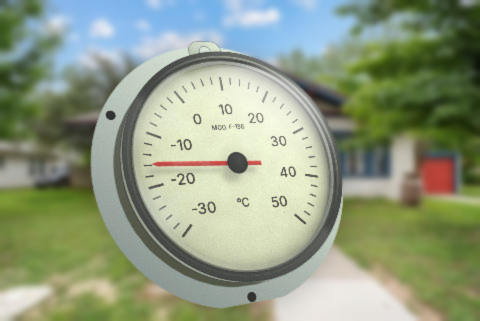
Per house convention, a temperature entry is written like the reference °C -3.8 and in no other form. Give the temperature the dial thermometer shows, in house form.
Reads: °C -16
